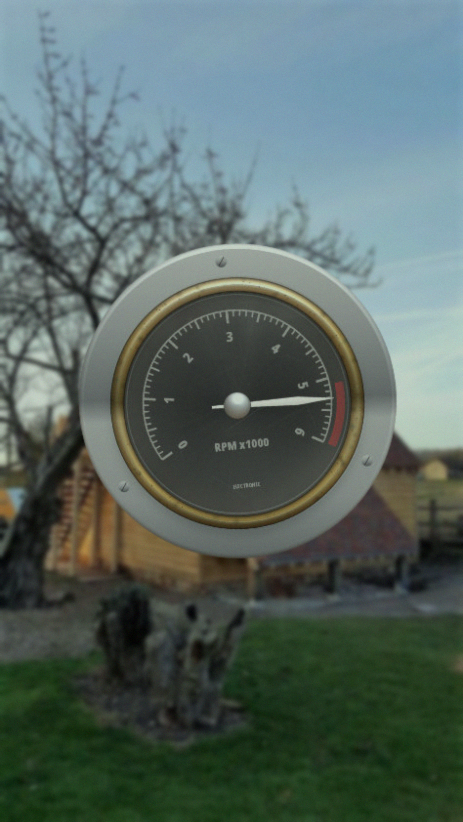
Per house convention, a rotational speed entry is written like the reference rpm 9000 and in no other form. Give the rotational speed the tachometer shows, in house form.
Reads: rpm 5300
